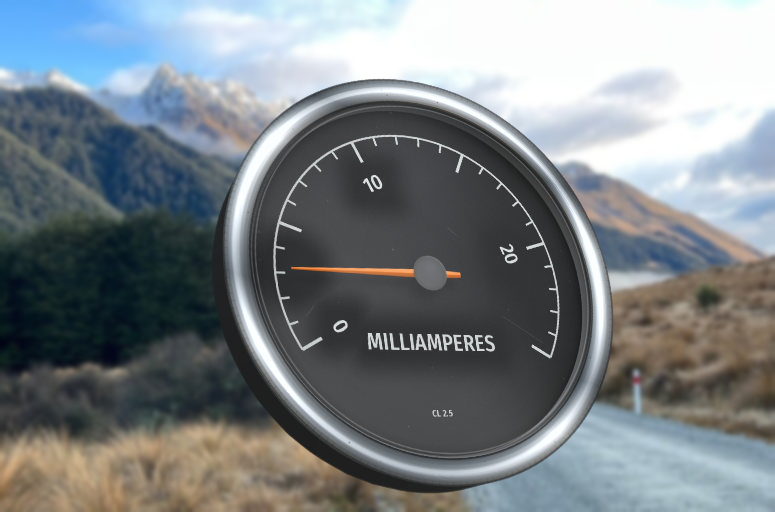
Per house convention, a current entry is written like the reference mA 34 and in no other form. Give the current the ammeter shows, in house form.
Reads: mA 3
